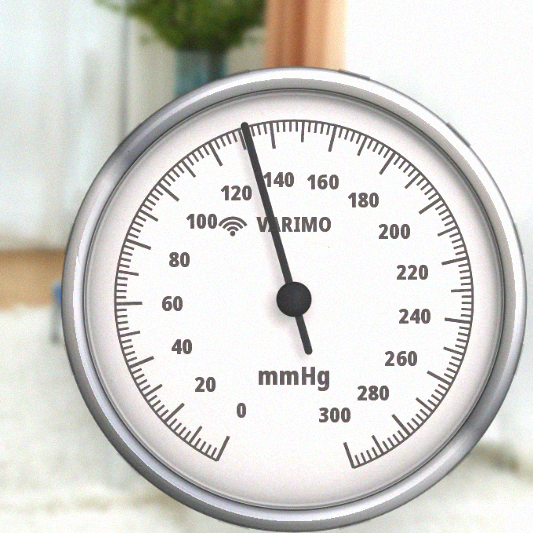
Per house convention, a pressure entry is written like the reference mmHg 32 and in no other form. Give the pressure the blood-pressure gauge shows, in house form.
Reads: mmHg 132
